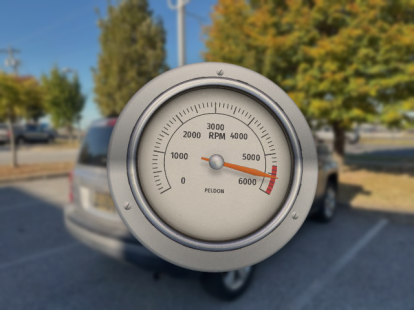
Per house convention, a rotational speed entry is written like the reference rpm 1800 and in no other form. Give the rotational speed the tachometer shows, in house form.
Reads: rpm 5600
